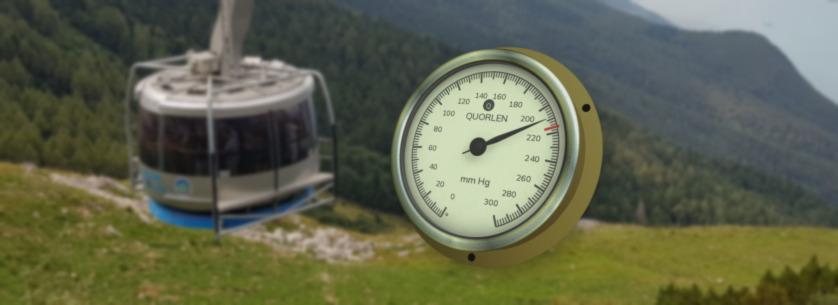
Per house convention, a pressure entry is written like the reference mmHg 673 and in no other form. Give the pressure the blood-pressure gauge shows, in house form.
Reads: mmHg 210
